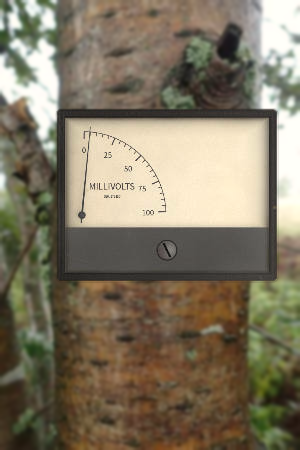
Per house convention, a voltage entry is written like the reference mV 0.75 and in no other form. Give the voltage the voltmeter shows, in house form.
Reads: mV 5
